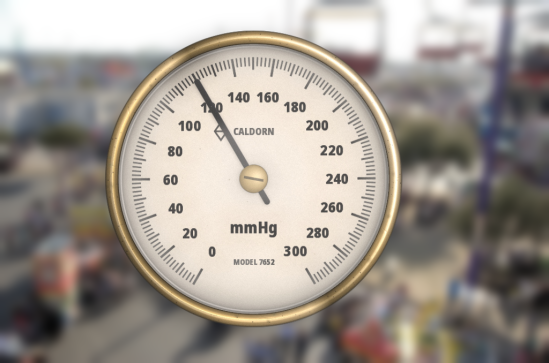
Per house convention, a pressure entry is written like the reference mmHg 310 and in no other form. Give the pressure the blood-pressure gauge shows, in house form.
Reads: mmHg 120
